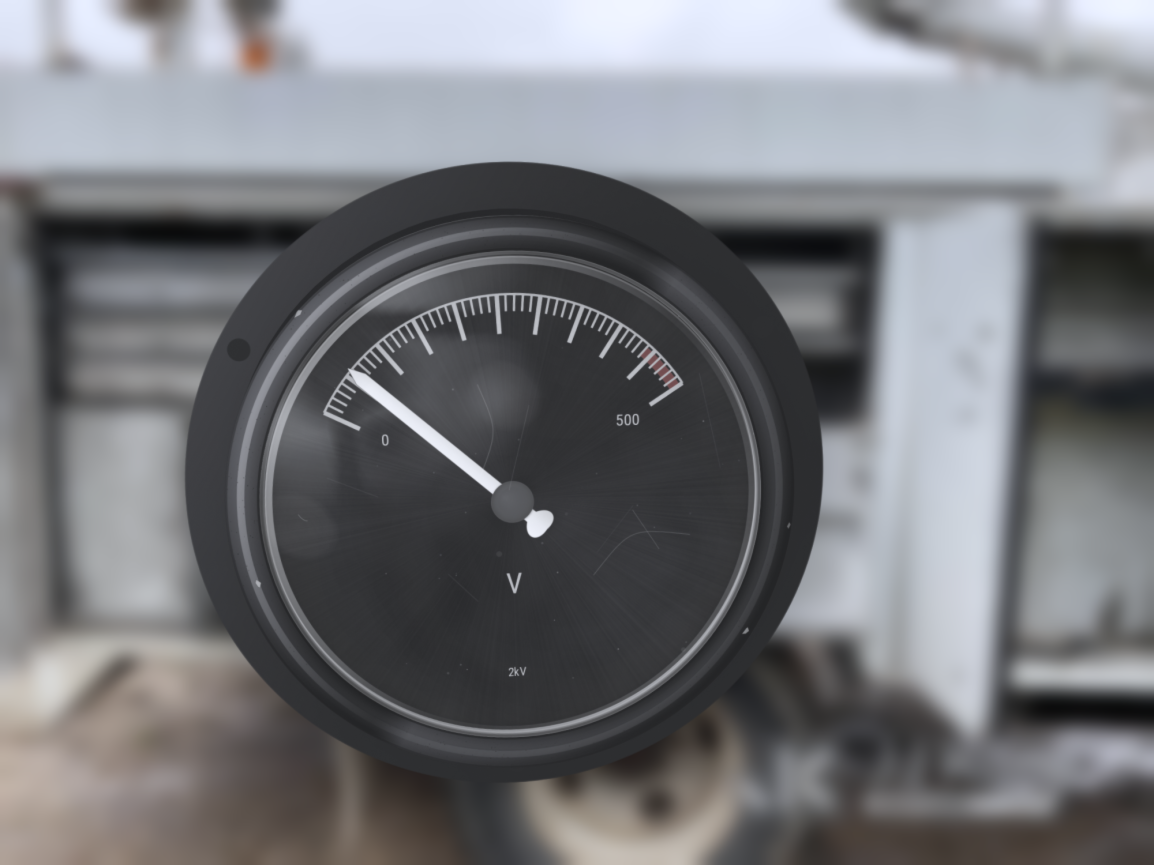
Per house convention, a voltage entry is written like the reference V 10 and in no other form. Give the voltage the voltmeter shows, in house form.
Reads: V 60
